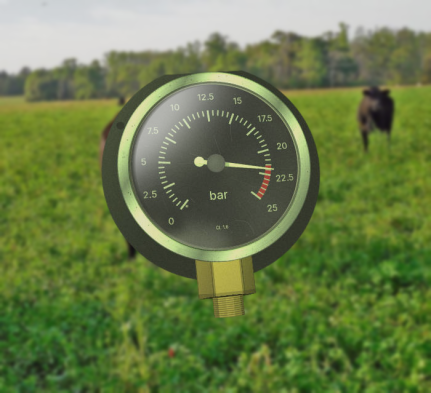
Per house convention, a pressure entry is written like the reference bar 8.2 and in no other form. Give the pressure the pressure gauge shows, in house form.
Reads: bar 22
